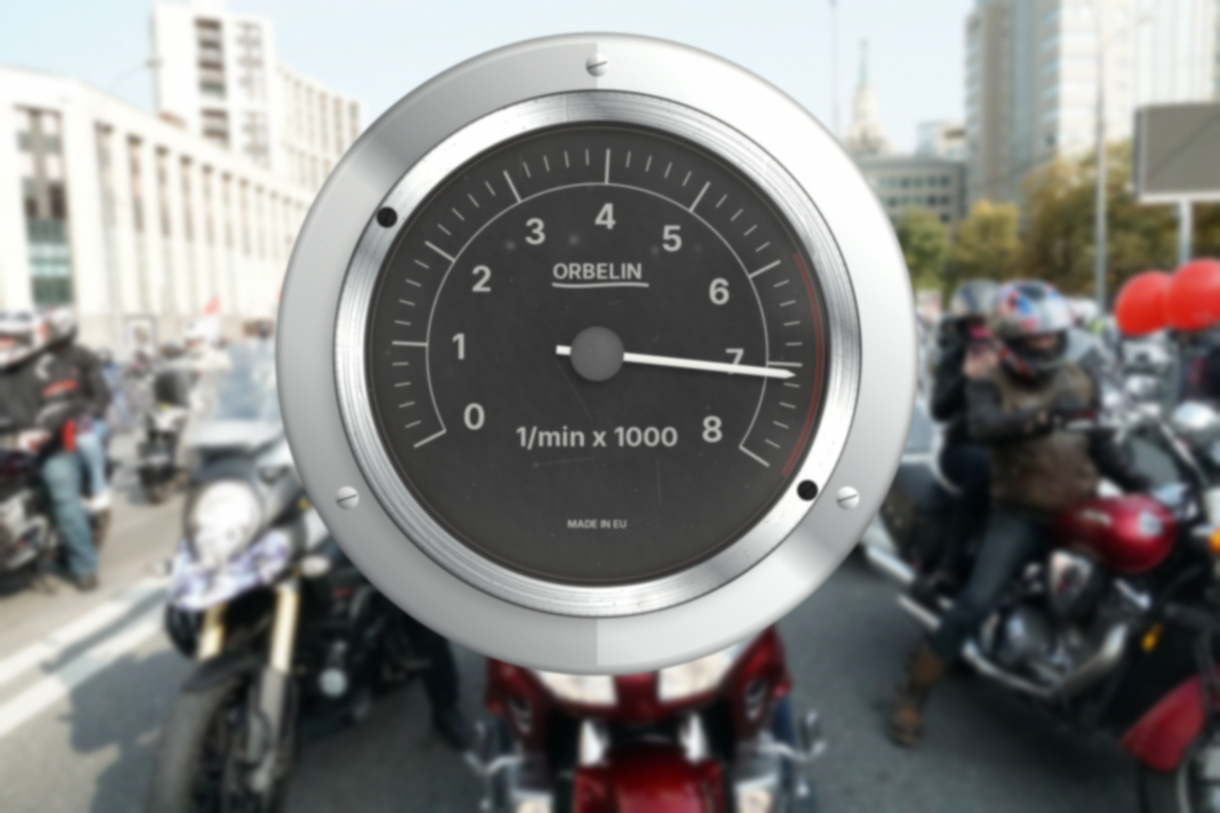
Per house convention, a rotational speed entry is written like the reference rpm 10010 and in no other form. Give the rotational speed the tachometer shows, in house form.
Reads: rpm 7100
